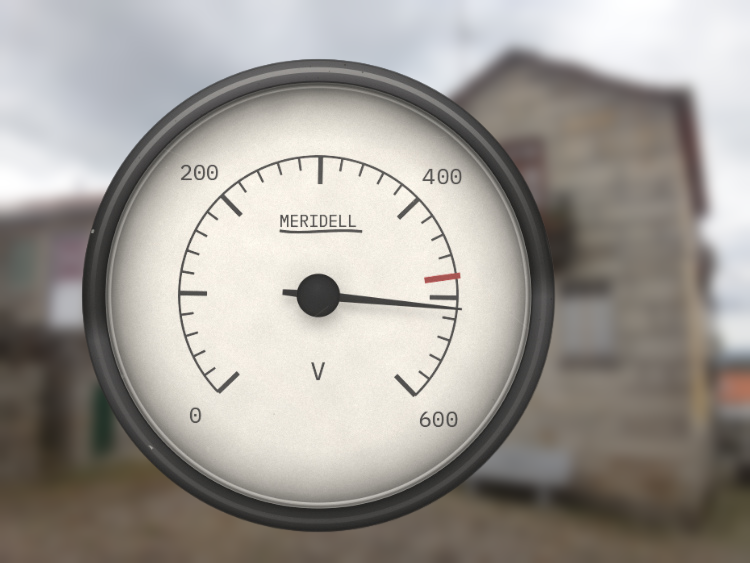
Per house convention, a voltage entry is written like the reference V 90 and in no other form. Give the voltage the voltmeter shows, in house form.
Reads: V 510
